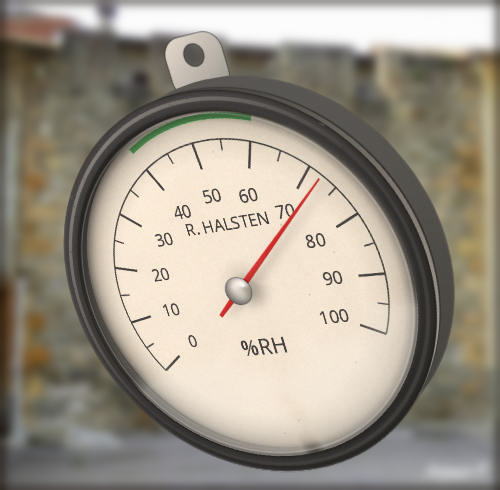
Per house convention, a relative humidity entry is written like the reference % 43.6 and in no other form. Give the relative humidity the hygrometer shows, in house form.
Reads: % 72.5
